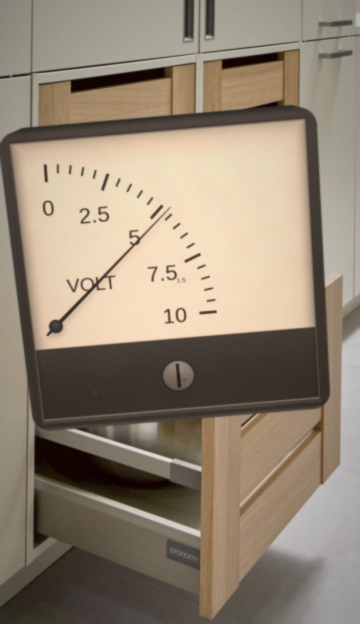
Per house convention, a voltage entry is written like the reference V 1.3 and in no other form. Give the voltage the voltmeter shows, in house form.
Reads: V 5.25
